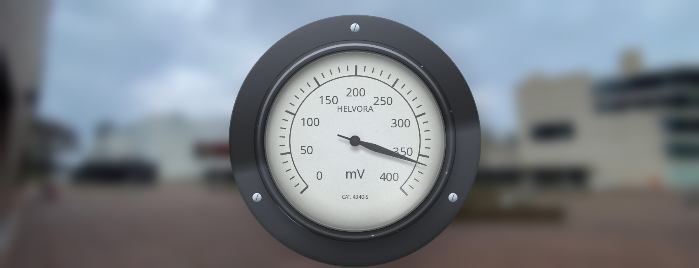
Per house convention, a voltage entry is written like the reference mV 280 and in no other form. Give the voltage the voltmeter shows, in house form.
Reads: mV 360
